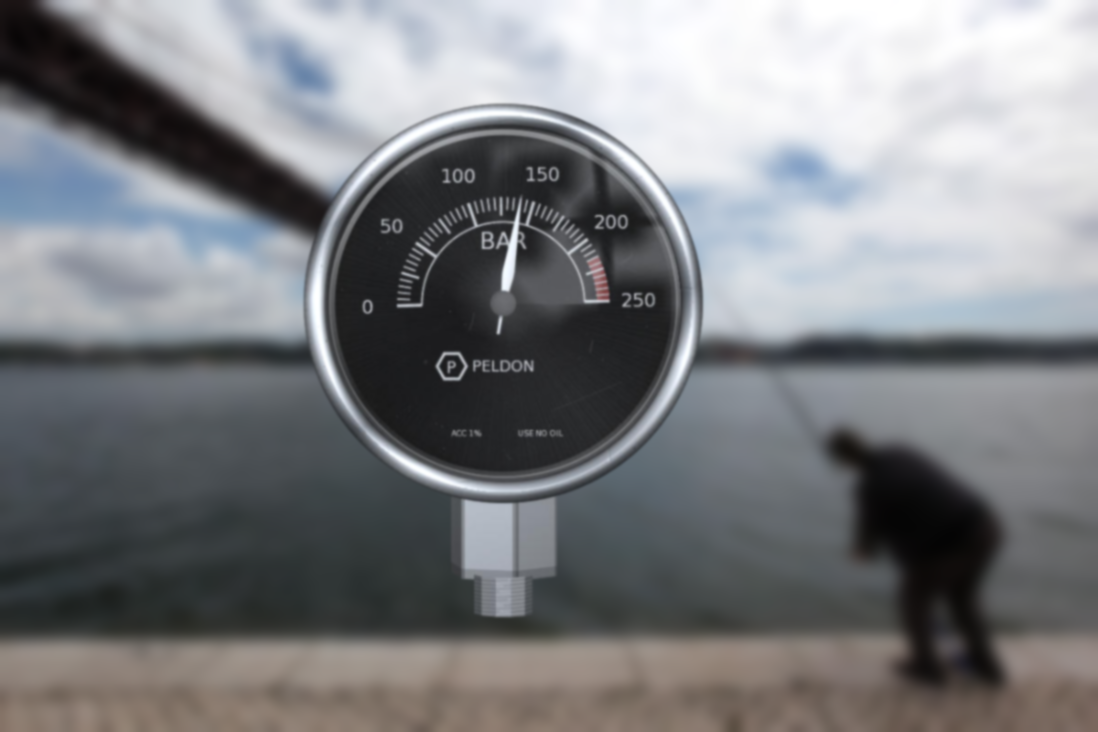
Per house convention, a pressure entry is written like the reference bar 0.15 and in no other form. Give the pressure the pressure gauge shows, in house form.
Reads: bar 140
